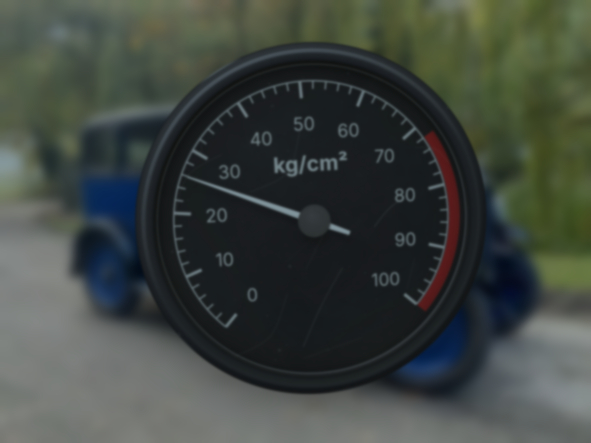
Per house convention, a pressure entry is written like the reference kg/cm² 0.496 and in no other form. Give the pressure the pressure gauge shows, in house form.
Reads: kg/cm² 26
